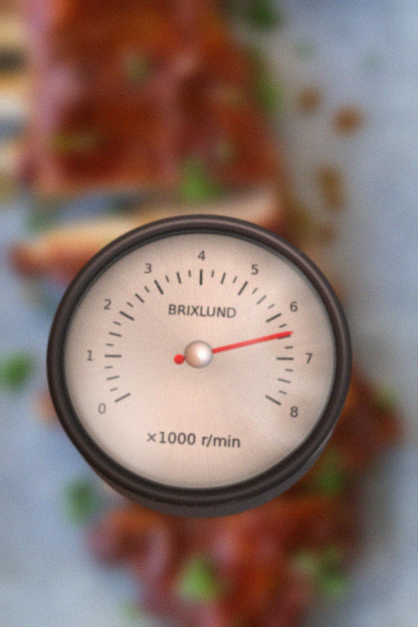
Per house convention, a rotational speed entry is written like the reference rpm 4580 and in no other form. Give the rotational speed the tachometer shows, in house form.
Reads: rpm 6500
